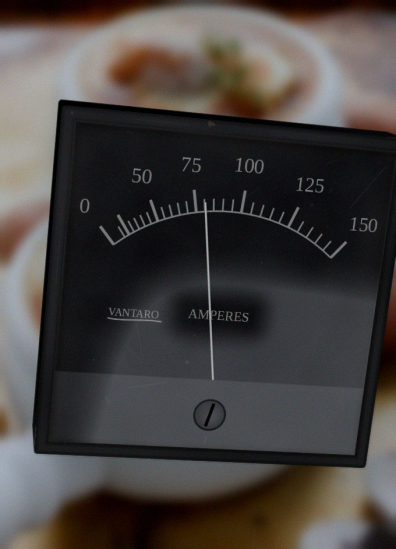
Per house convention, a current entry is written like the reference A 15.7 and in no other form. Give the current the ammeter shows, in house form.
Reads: A 80
